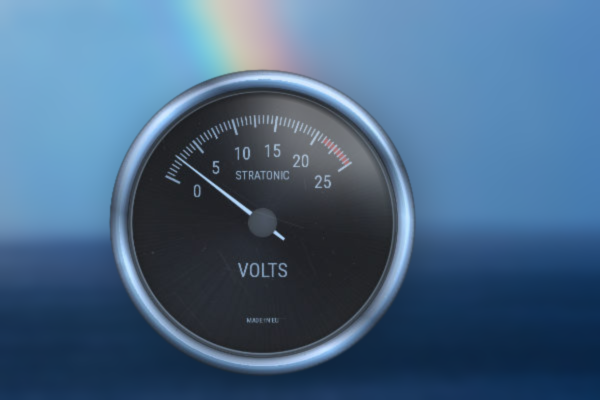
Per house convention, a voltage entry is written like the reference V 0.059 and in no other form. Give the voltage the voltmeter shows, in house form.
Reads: V 2.5
